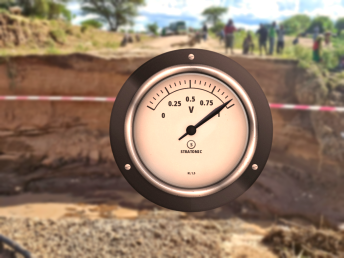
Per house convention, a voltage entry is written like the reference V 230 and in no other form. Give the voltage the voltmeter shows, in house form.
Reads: V 0.95
